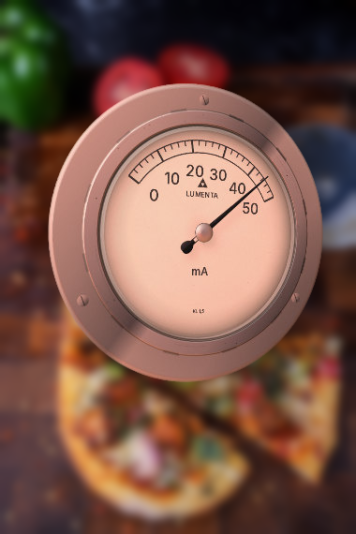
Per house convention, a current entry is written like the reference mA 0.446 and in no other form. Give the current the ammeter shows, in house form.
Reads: mA 44
